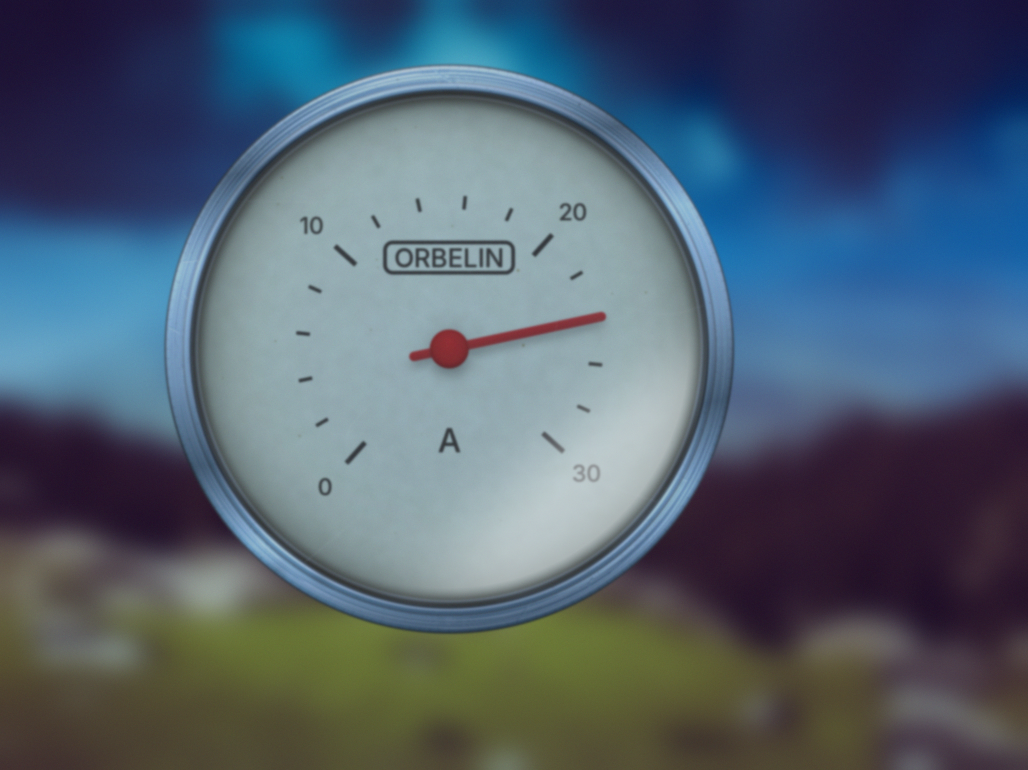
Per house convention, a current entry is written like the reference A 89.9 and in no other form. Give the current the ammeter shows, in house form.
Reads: A 24
